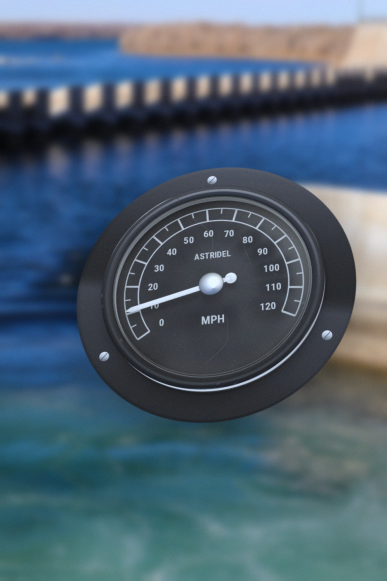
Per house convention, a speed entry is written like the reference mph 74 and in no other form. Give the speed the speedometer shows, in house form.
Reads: mph 10
